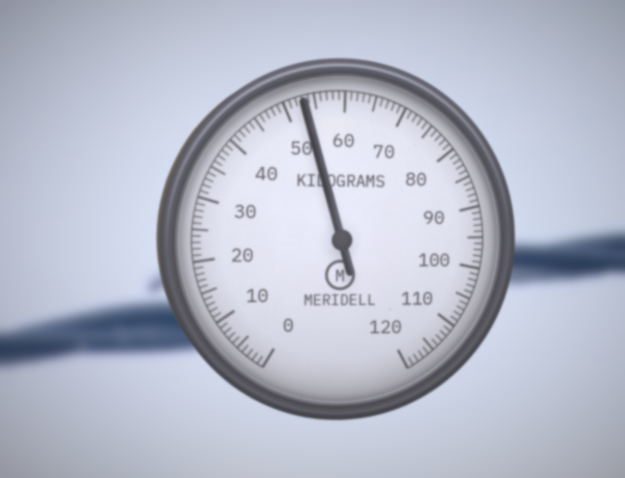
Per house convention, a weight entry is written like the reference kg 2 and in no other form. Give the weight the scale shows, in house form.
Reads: kg 53
